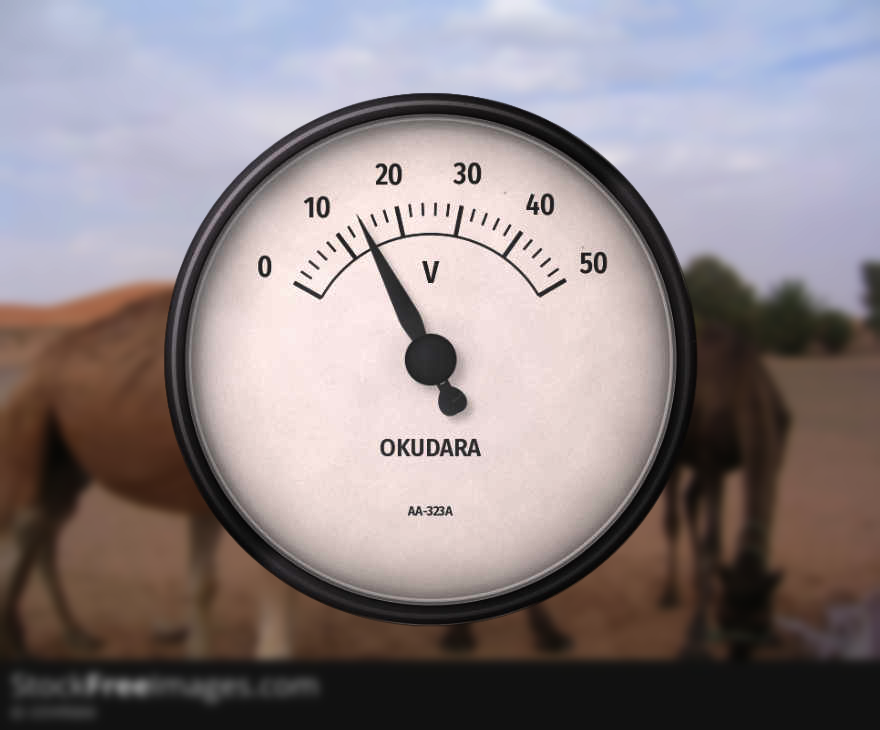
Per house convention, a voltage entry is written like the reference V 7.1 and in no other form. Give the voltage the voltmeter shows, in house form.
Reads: V 14
